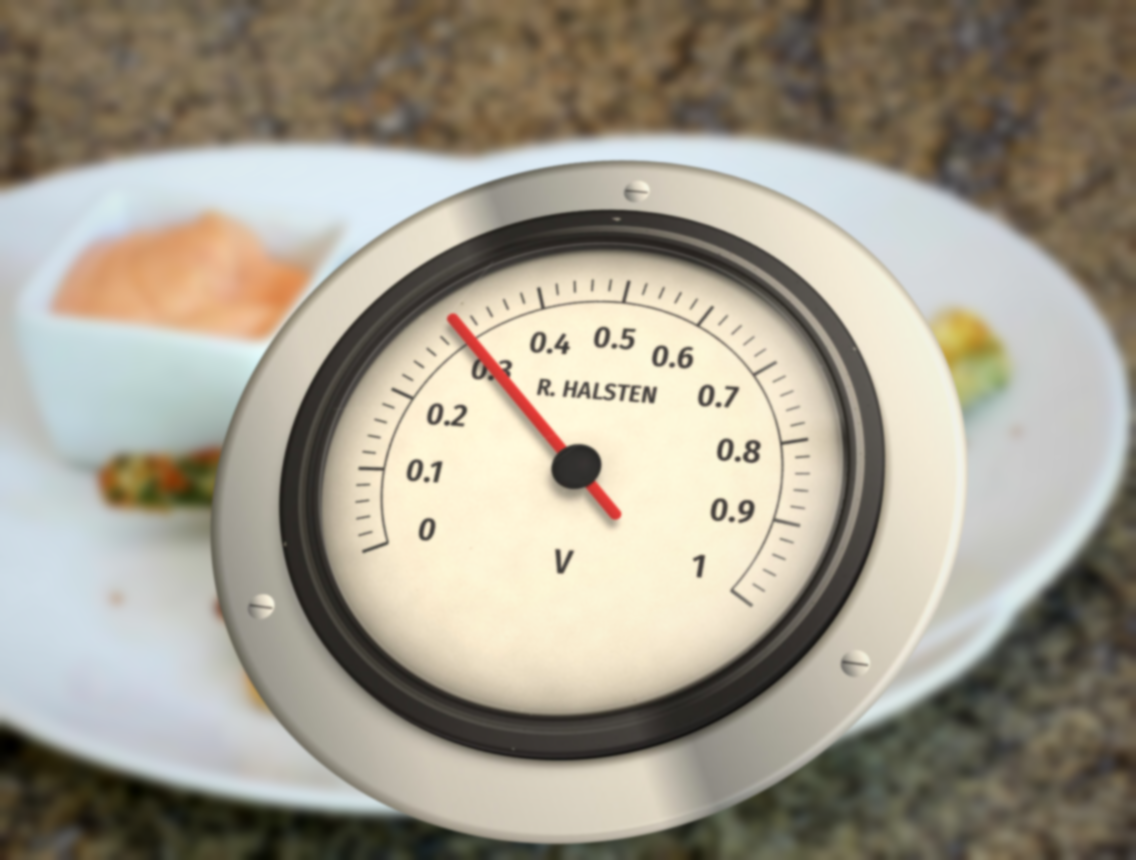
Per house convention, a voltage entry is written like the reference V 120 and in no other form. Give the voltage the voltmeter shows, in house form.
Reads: V 0.3
